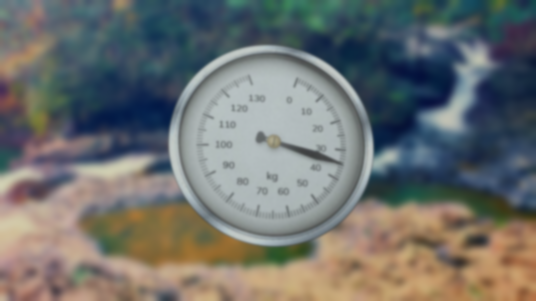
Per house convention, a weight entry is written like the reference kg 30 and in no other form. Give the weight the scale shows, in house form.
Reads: kg 35
